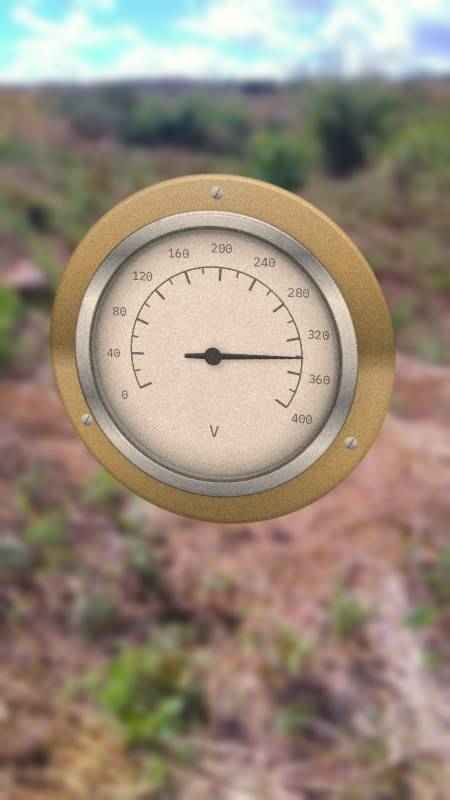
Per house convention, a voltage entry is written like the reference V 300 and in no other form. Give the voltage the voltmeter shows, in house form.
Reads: V 340
